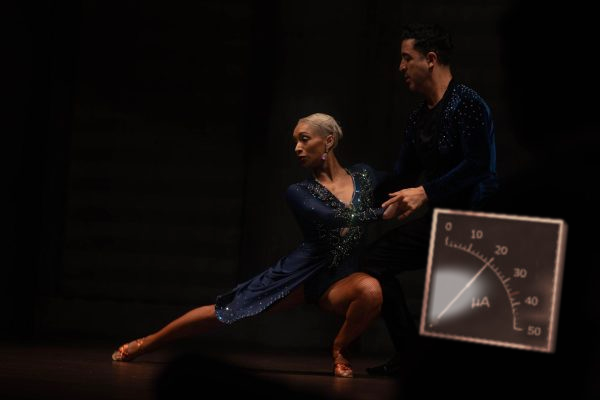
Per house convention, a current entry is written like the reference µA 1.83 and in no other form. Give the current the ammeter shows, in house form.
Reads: µA 20
